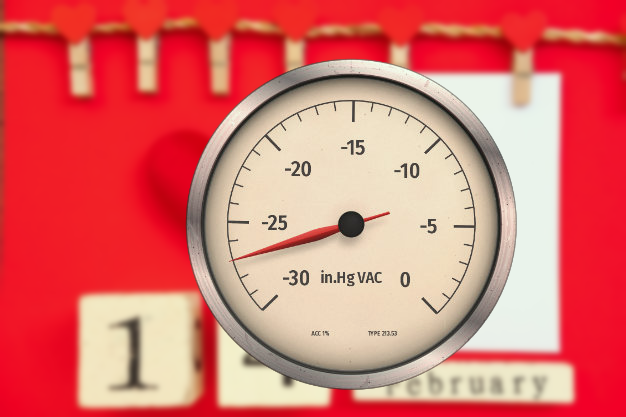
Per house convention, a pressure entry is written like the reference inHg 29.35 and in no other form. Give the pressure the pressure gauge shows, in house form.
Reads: inHg -27
